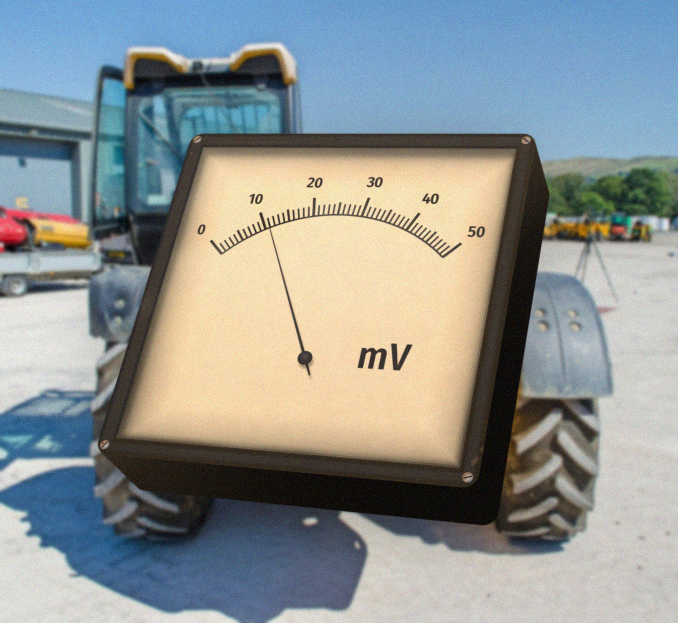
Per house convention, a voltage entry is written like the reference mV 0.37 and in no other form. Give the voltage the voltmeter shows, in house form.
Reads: mV 11
